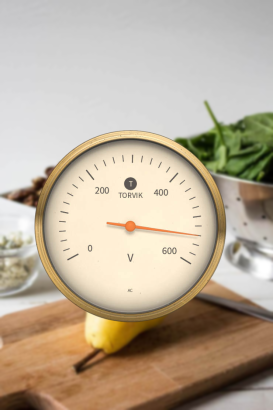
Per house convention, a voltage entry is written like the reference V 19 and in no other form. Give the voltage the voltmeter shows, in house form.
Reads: V 540
